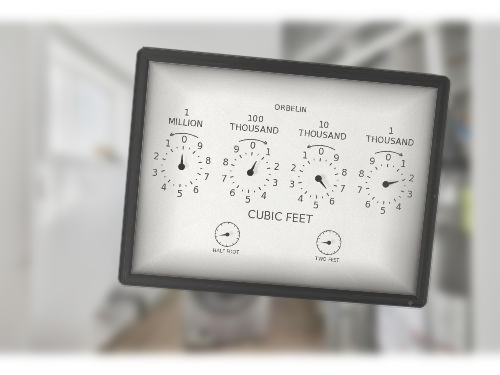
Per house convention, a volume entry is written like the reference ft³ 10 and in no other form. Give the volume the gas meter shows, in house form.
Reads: ft³ 6200
